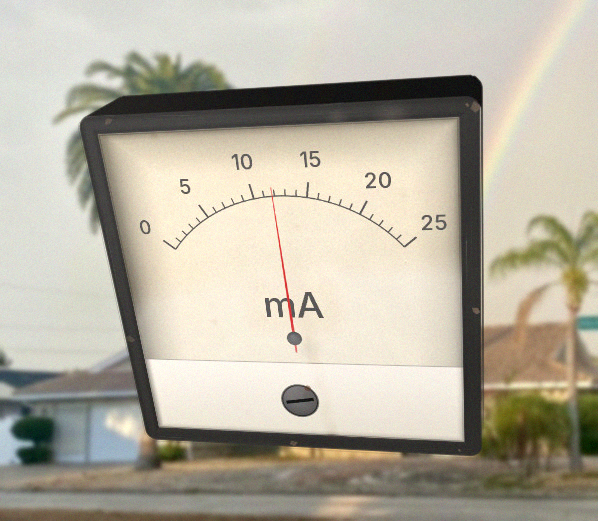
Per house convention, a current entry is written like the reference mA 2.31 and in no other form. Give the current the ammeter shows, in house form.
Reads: mA 12
